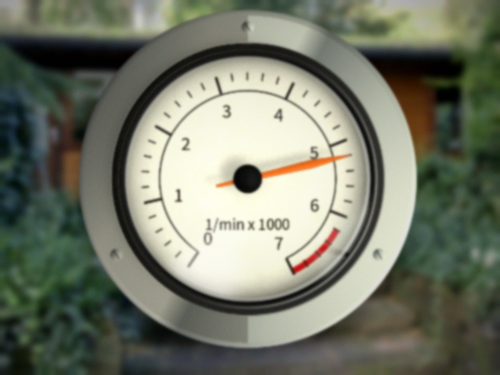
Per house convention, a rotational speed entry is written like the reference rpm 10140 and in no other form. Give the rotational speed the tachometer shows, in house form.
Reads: rpm 5200
